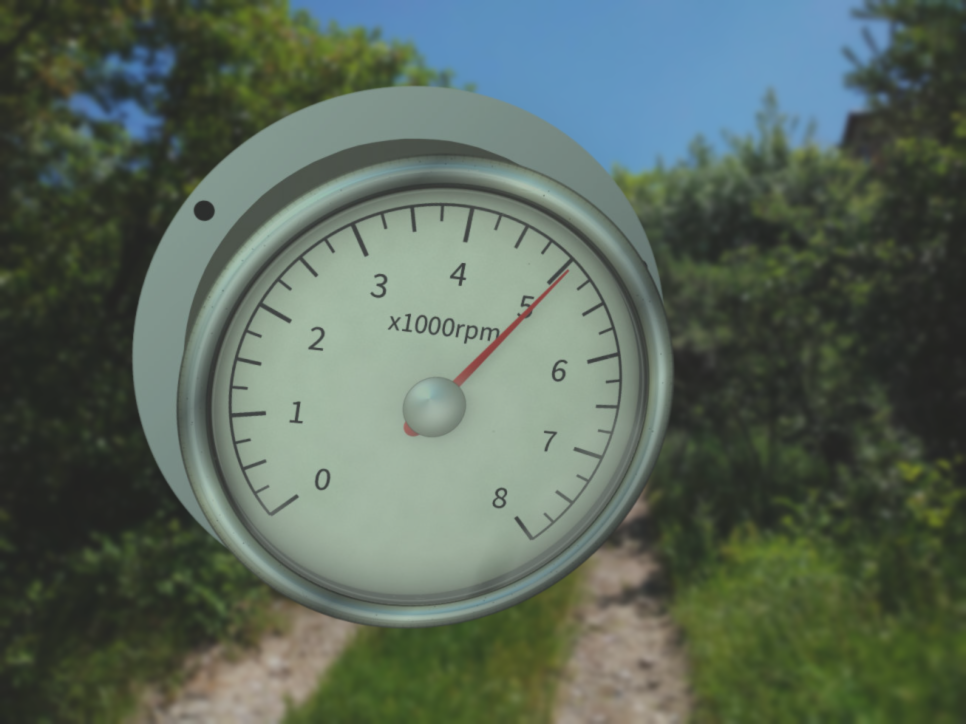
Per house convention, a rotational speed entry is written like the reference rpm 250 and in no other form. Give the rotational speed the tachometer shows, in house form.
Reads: rpm 5000
